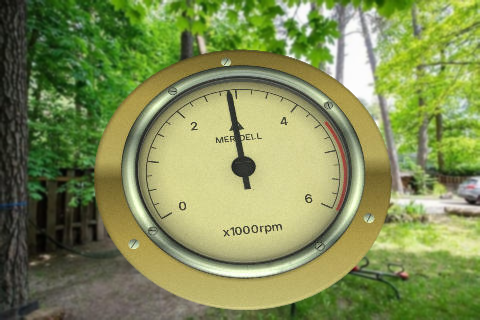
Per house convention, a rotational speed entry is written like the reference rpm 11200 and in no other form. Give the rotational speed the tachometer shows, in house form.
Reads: rpm 2875
